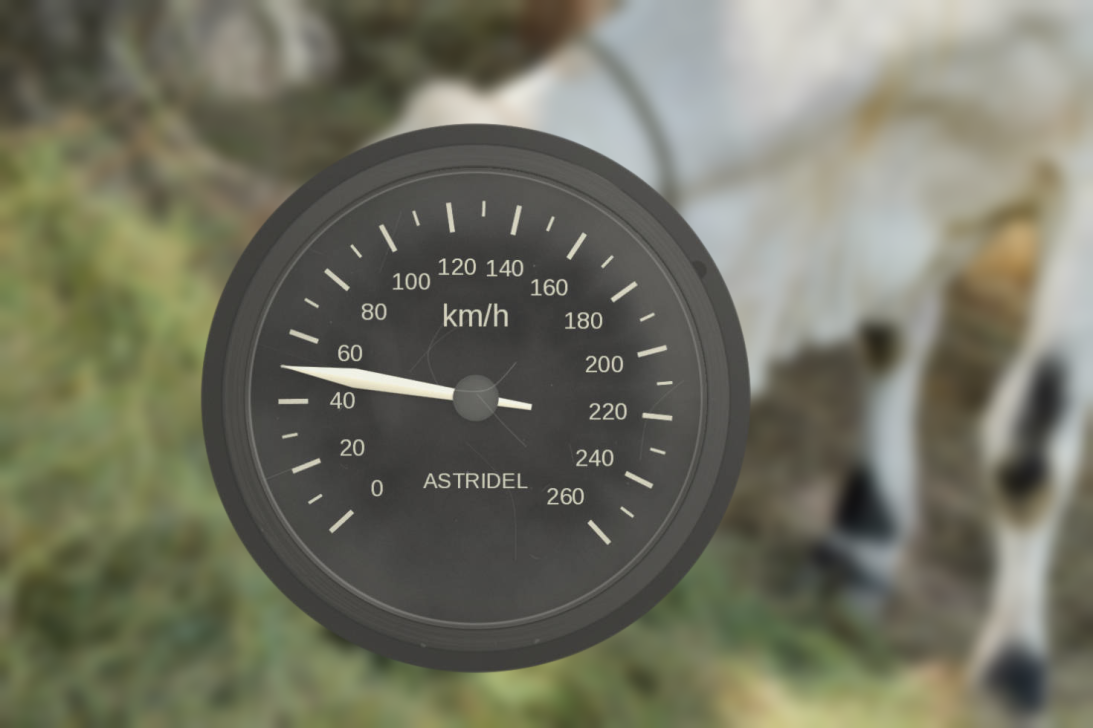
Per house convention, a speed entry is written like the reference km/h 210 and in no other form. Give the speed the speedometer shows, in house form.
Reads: km/h 50
